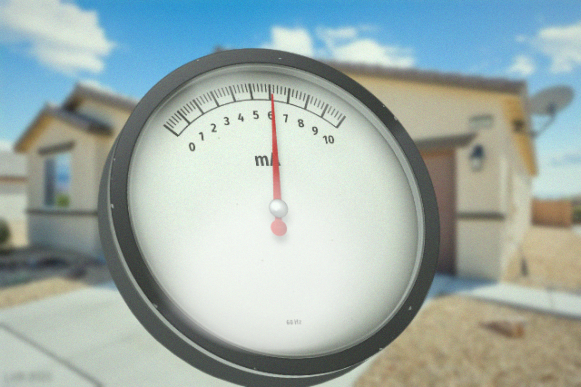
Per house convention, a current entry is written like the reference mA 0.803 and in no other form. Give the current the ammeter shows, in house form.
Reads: mA 6
